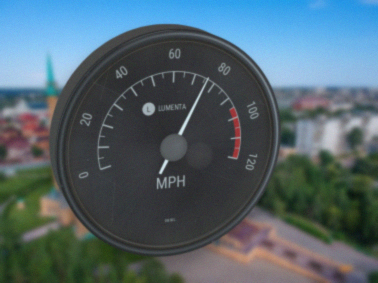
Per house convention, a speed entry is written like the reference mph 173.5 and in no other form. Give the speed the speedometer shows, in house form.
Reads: mph 75
